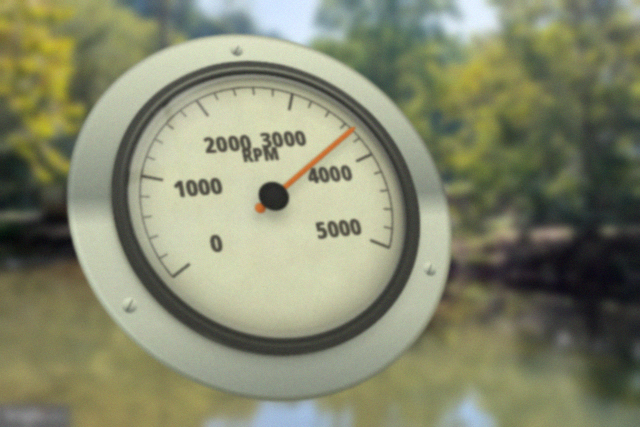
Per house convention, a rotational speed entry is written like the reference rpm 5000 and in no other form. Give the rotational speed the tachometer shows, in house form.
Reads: rpm 3700
